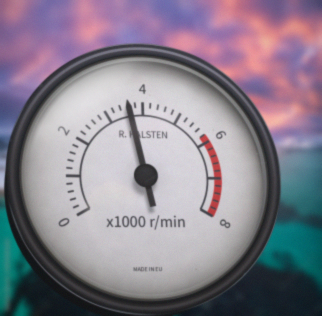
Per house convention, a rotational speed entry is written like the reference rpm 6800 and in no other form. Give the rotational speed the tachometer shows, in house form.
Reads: rpm 3600
